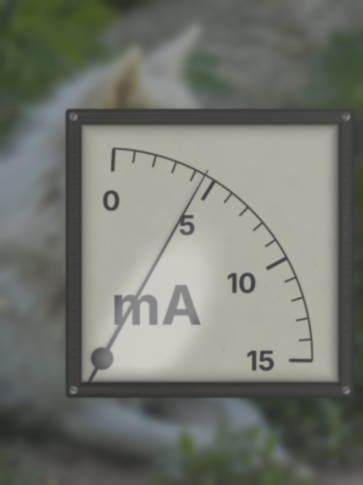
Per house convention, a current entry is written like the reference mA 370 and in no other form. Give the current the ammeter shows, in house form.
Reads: mA 4.5
